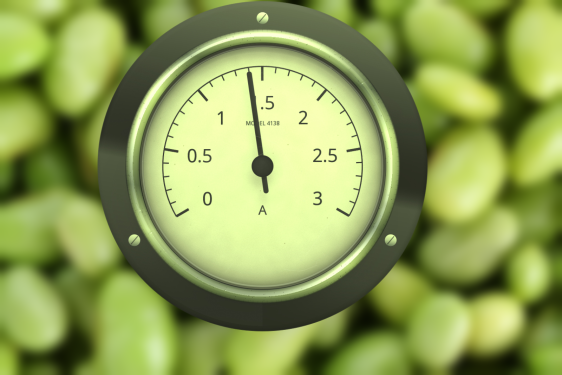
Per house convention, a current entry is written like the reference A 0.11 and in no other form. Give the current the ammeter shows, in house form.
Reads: A 1.4
